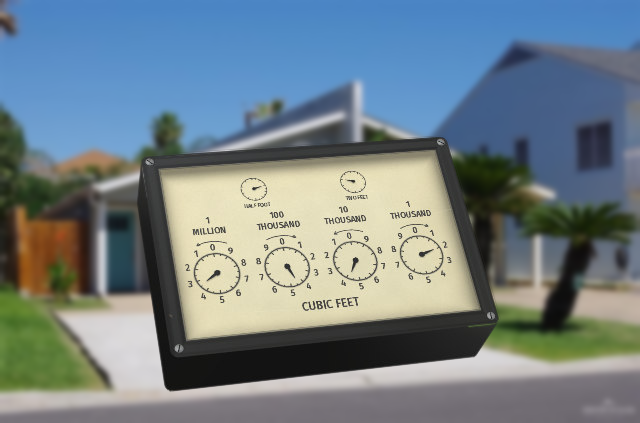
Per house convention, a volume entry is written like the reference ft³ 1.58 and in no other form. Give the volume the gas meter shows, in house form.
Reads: ft³ 344200
